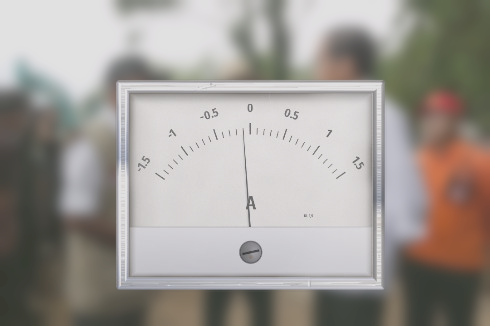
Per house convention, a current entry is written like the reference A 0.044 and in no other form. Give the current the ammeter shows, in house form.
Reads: A -0.1
